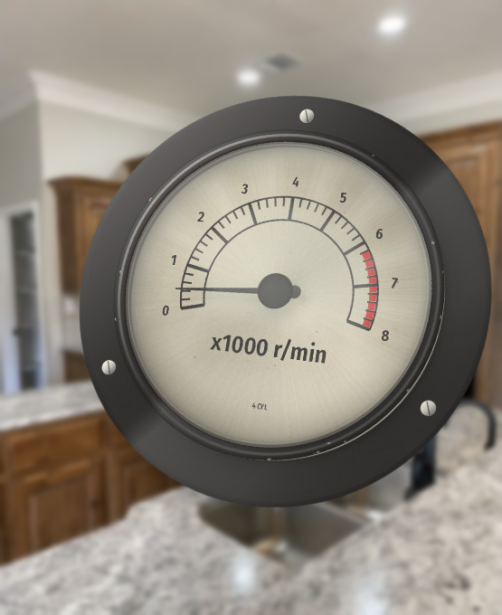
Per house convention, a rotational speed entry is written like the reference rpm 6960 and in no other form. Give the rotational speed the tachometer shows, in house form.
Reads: rpm 400
